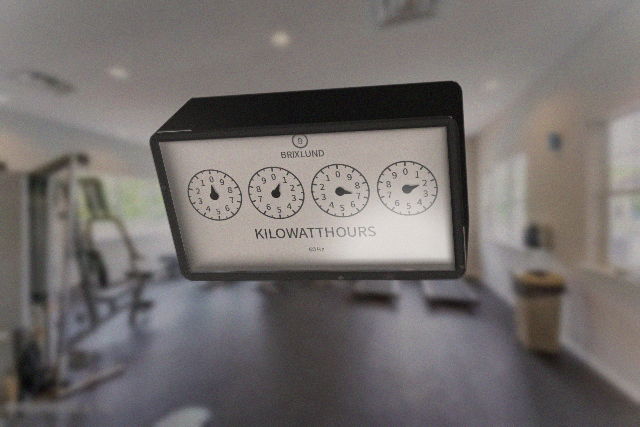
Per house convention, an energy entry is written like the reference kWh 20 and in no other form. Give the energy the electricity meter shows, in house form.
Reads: kWh 72
